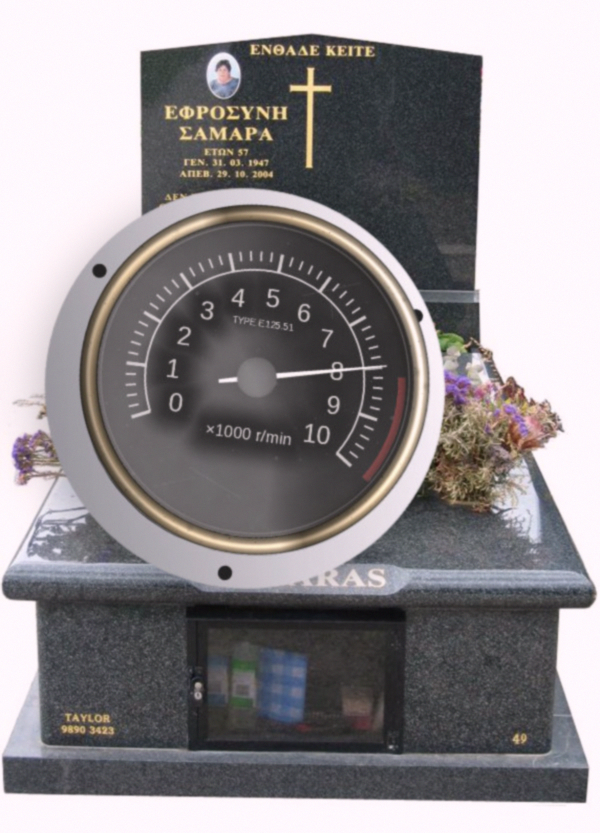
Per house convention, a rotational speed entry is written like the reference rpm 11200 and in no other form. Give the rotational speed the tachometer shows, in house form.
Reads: rpm 8000
